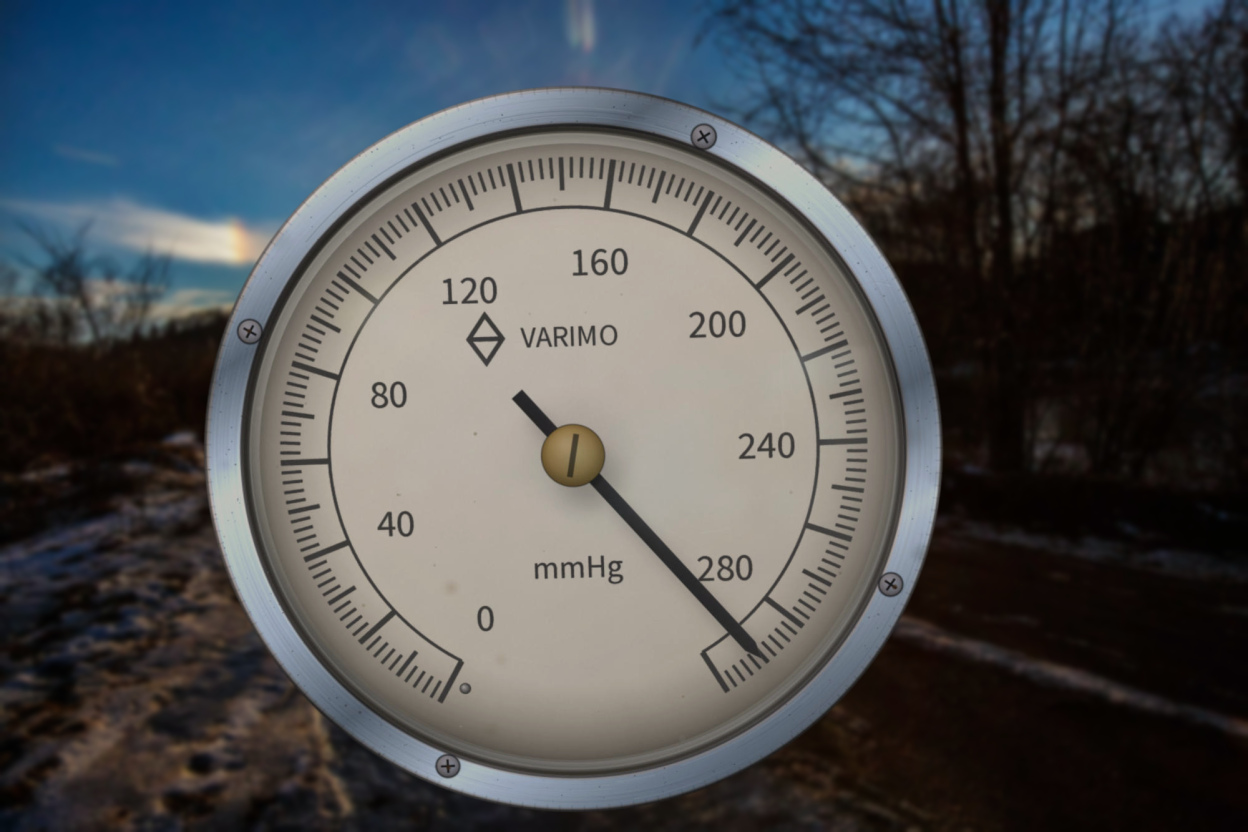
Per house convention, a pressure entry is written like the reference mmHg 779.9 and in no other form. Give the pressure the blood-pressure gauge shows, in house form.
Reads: mmHg 290
